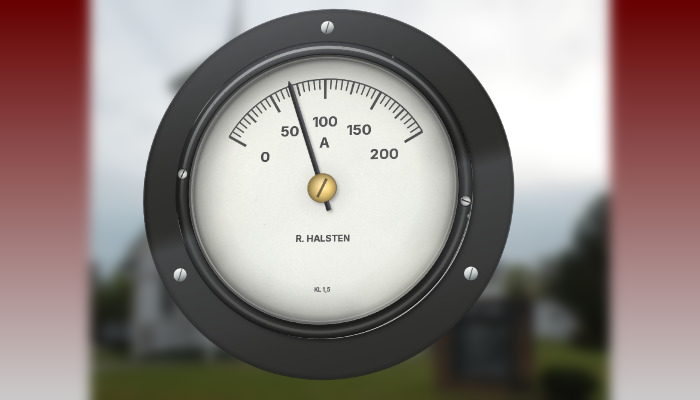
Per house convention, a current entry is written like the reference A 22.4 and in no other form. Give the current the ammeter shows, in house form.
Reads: A 70
